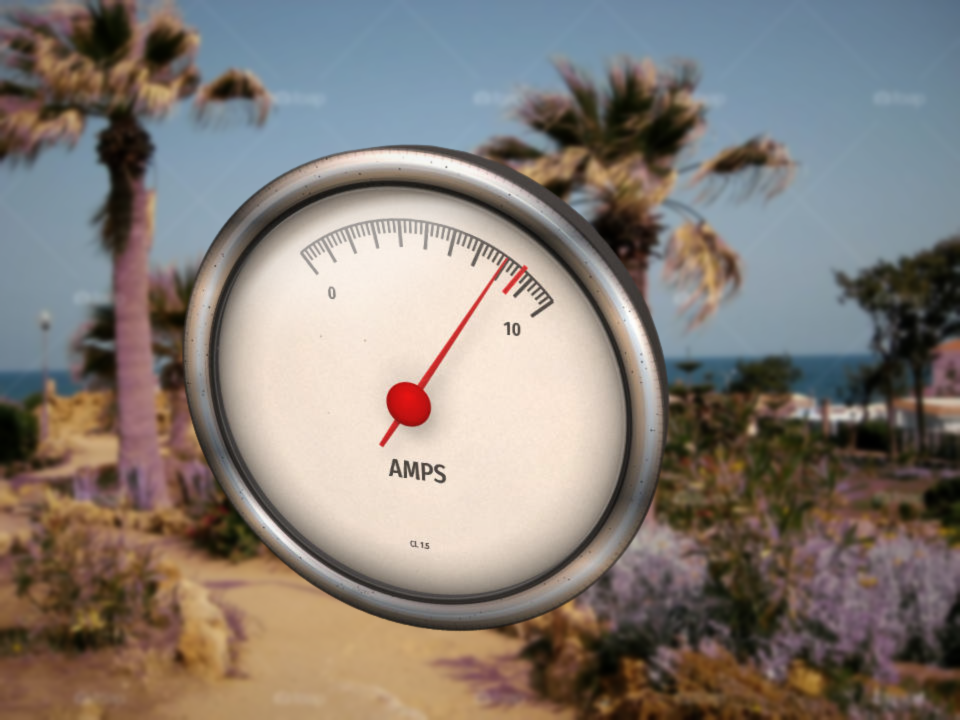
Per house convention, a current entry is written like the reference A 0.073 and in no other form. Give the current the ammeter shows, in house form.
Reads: A 8
